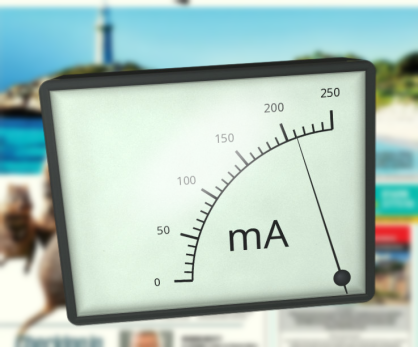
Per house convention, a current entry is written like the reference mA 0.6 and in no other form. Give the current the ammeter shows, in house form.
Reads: mA 210
